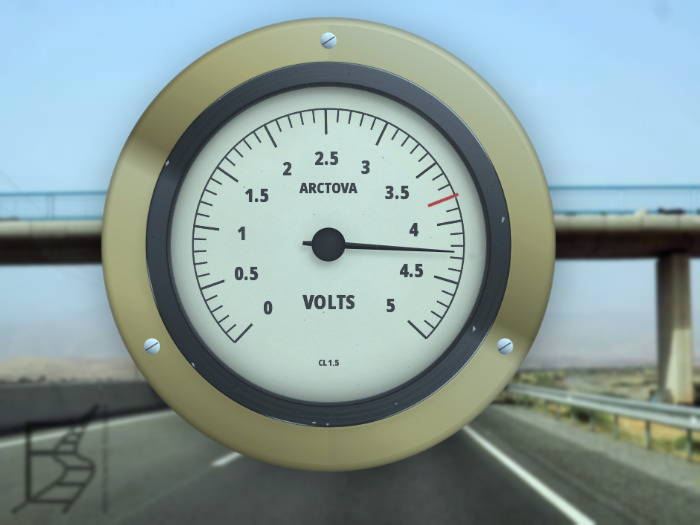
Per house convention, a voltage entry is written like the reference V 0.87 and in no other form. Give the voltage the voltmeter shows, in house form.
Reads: V 4.25
